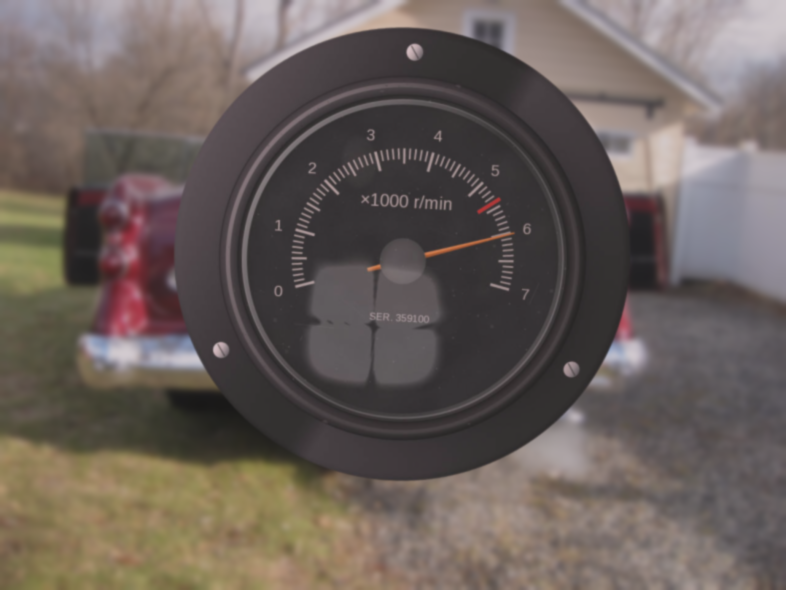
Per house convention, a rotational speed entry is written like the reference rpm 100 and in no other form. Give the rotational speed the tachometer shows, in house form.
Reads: rpm 6000
